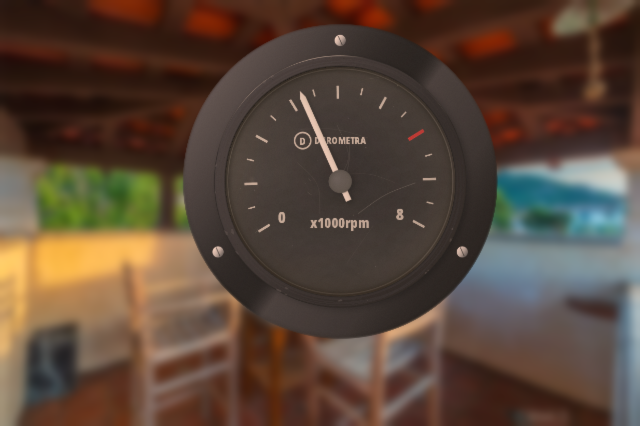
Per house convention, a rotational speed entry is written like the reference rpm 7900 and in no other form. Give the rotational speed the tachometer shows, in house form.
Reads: rpm 3250
